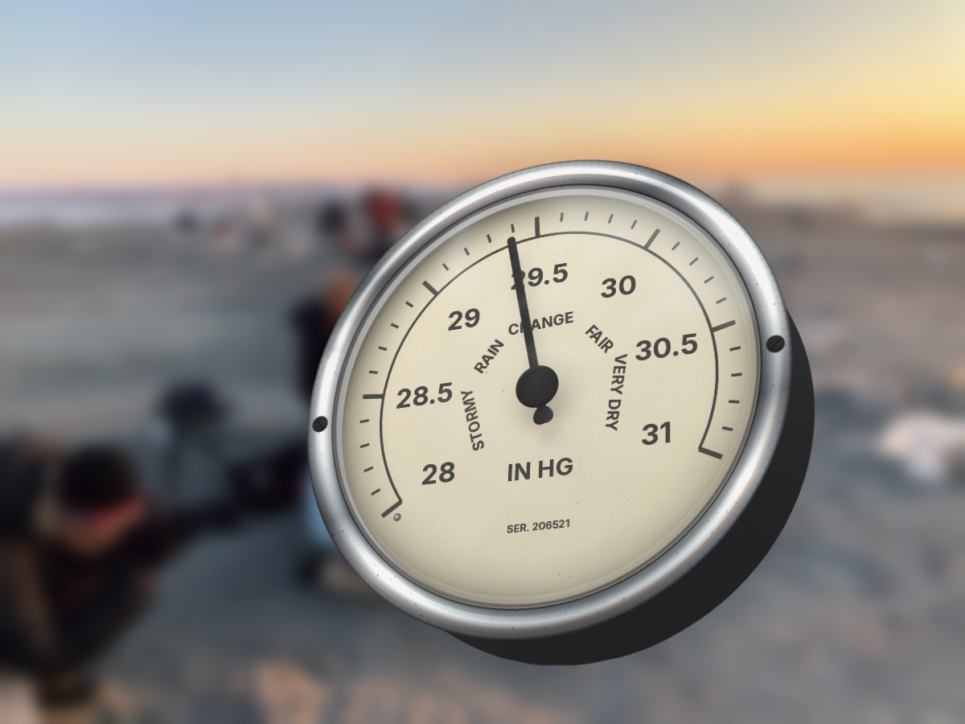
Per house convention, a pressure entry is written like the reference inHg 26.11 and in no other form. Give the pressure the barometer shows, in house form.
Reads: inHg 29.4
